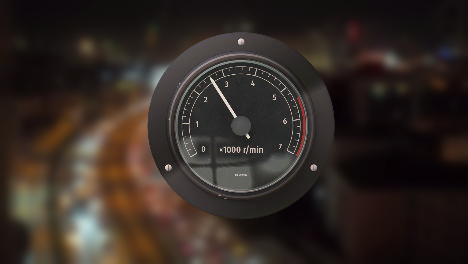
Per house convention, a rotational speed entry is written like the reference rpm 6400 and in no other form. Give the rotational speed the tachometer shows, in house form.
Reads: rpm 2600
